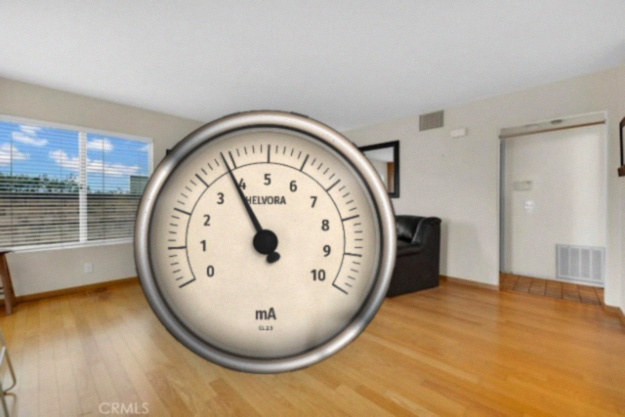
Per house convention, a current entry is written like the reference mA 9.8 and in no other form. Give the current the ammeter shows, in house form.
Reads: mA 3.8
